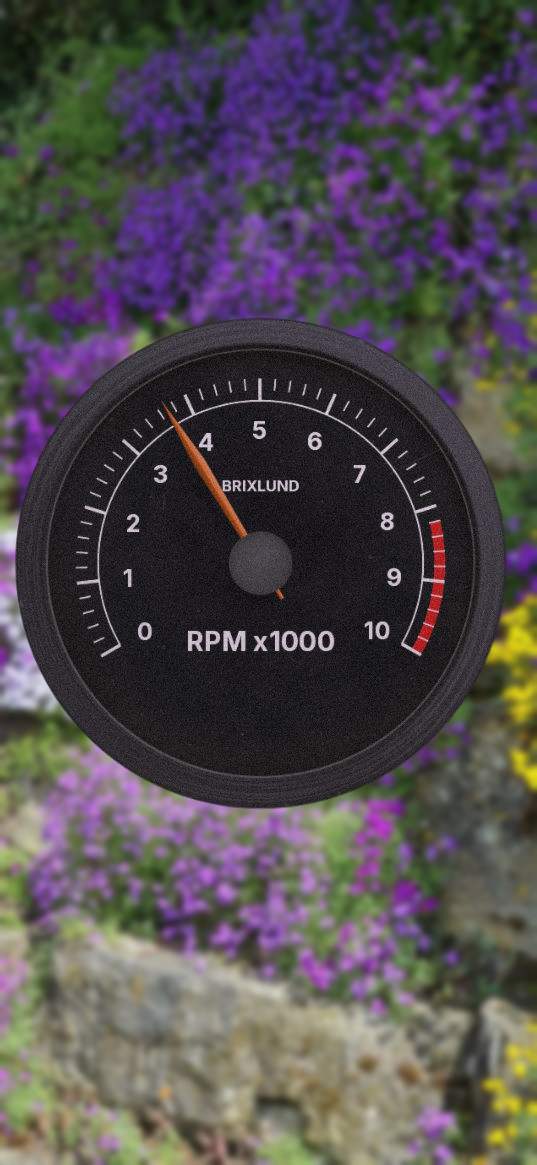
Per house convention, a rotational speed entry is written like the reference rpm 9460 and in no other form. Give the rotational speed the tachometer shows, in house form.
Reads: rpm 3700
